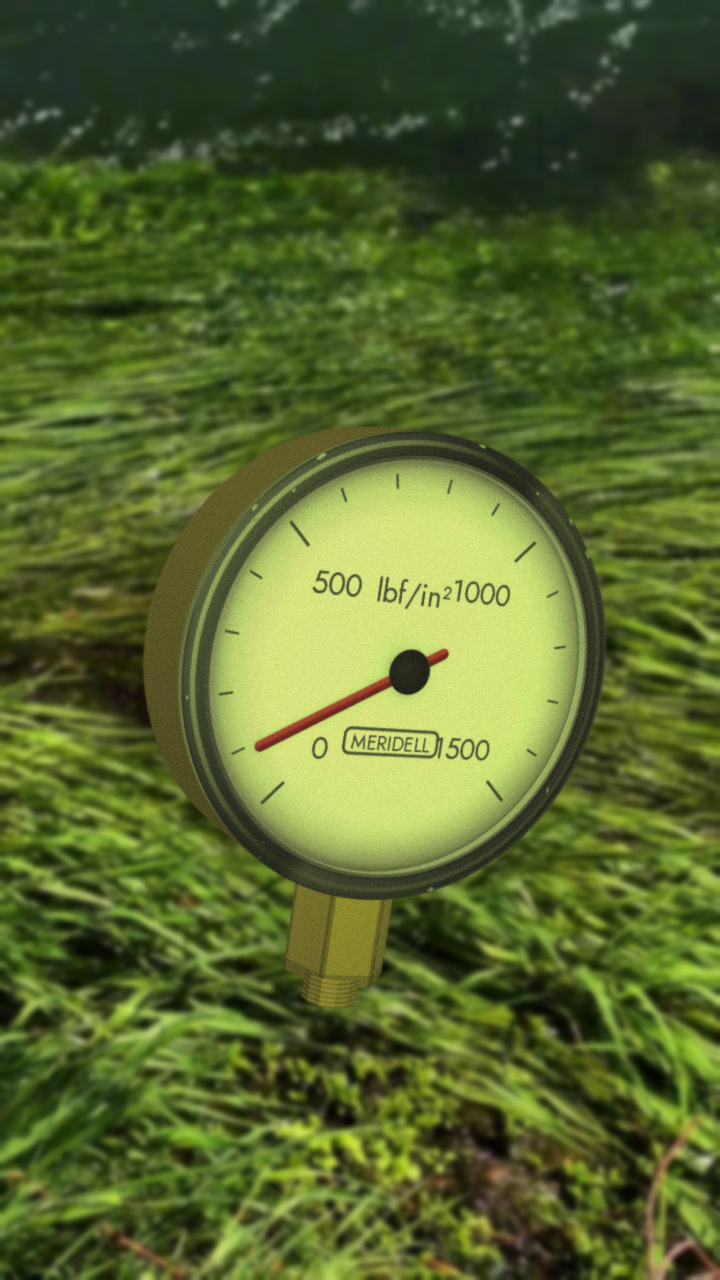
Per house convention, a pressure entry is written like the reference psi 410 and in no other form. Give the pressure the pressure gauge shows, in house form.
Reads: psi 100
